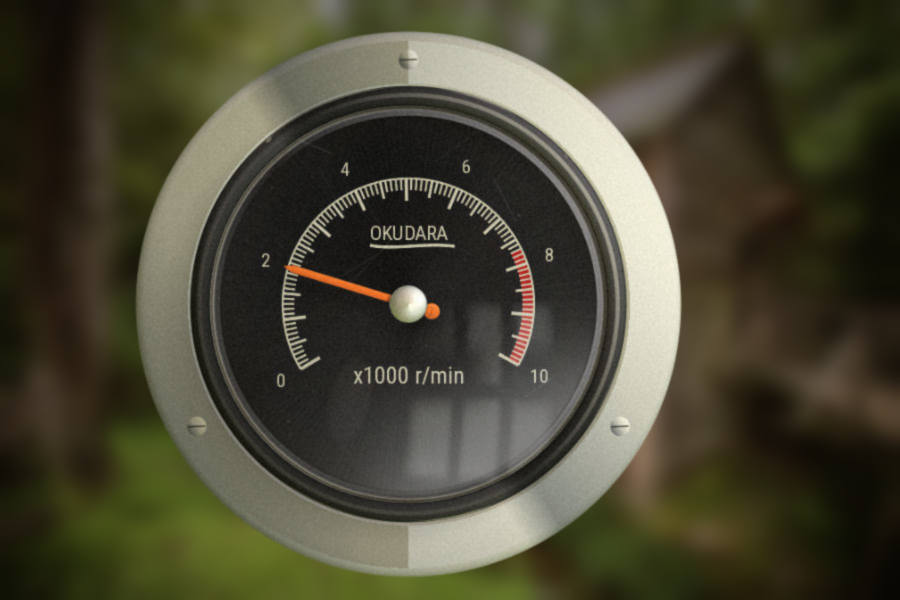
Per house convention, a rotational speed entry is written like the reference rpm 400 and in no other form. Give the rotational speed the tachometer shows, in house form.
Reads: rpm 2000
